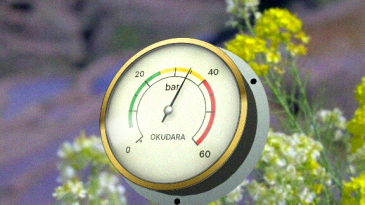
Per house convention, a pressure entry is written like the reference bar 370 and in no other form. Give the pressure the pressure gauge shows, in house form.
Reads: bar 35
